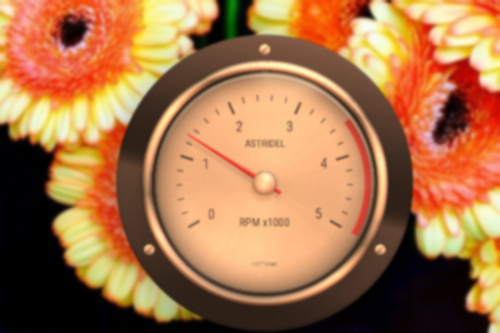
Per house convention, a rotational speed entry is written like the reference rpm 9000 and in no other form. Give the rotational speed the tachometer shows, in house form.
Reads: rpm 1300
